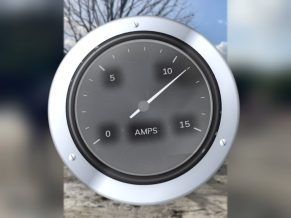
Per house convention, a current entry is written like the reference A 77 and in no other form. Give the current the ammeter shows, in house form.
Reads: A 11
